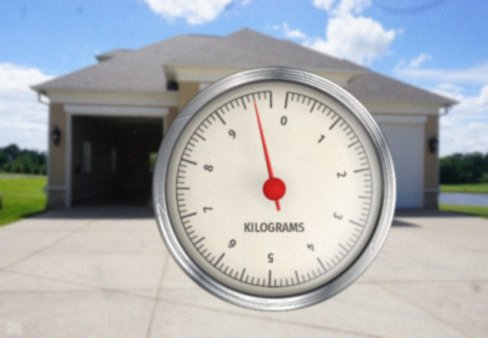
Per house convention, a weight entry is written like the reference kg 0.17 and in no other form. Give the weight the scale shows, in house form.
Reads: kg 9.7
